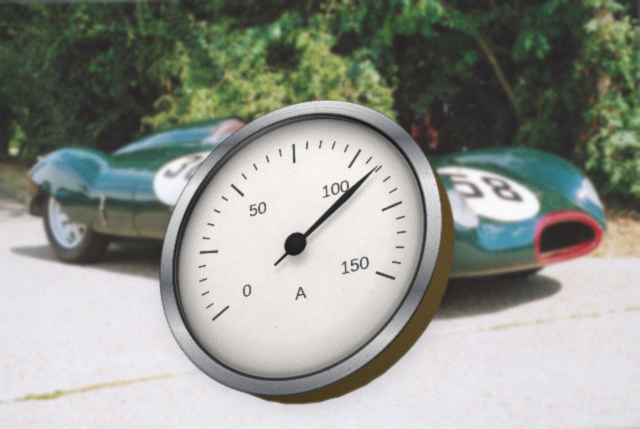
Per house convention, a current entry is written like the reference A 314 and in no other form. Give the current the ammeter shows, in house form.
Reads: A 110
